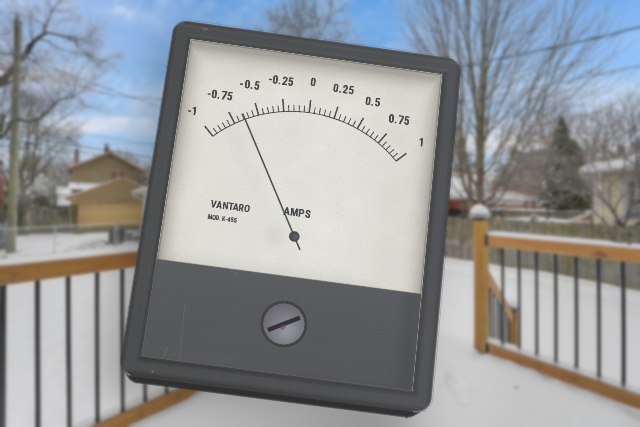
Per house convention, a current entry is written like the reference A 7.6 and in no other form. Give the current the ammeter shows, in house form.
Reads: A -0.65
